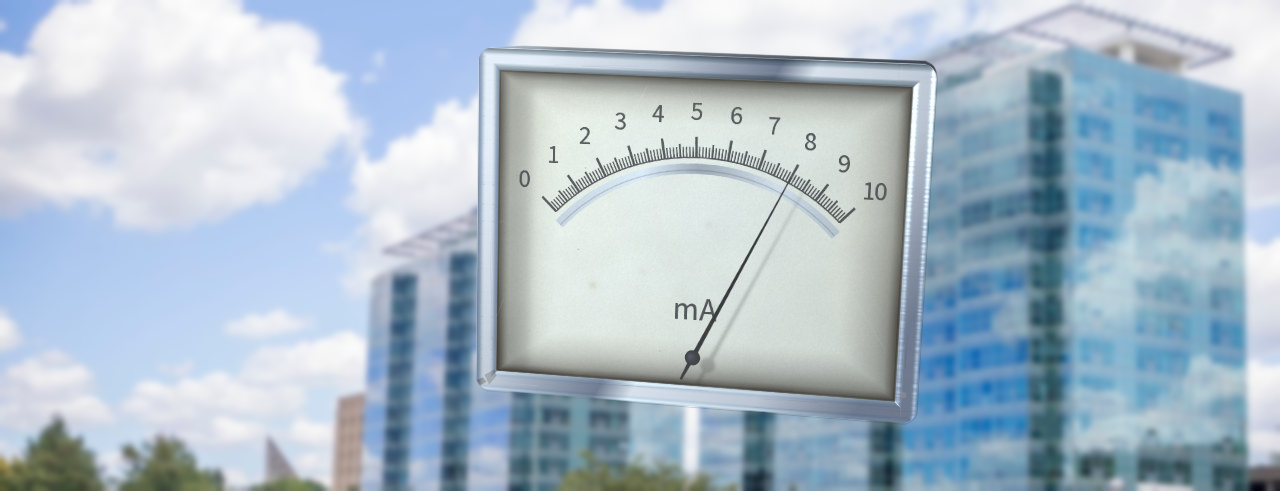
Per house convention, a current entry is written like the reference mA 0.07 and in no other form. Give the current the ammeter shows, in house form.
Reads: mA 8
